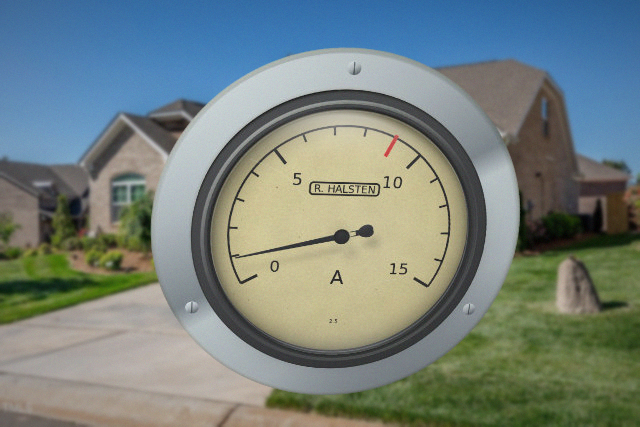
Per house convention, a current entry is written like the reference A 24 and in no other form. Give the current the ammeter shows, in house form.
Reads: A 1
